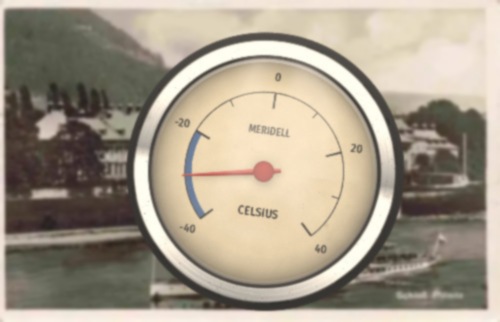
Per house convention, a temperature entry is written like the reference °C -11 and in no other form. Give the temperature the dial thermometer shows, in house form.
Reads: °C -30
